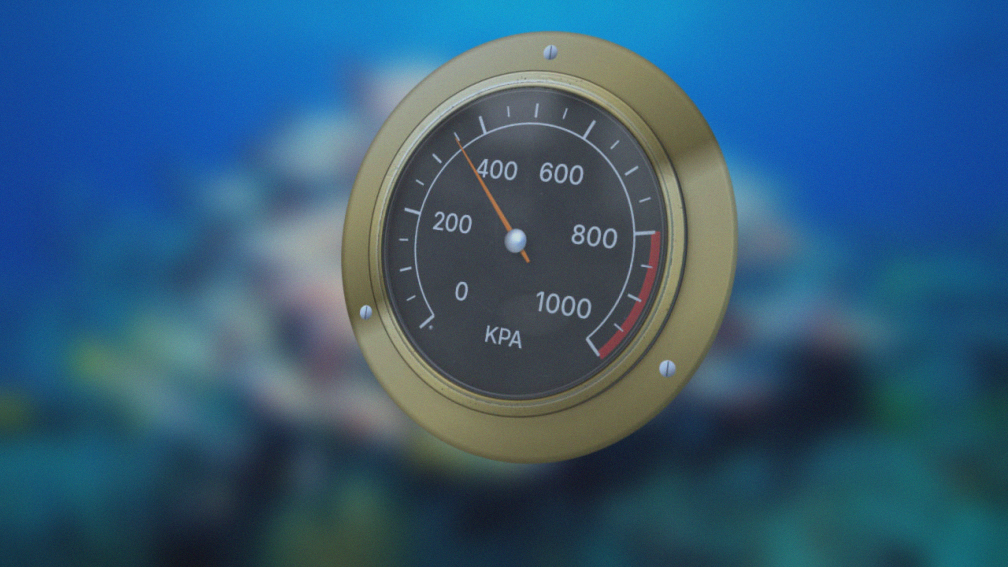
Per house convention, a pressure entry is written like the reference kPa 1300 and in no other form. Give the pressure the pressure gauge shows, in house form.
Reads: kPa 350
